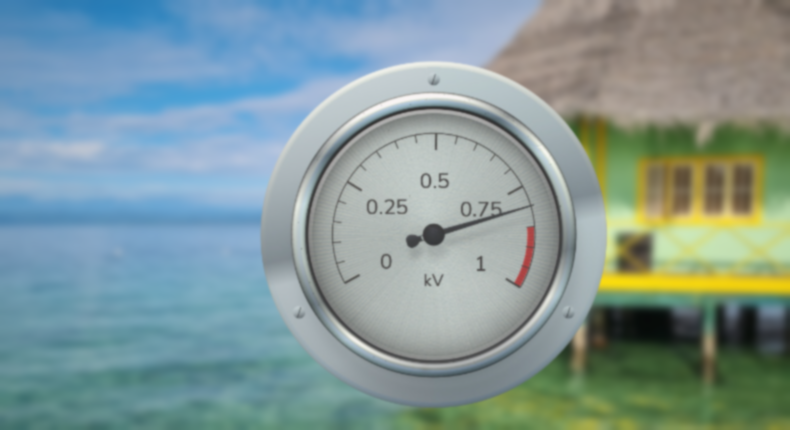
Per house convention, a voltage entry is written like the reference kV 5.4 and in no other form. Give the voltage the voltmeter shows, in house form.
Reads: kV 0.8
